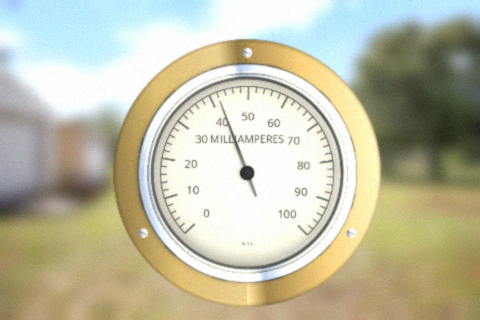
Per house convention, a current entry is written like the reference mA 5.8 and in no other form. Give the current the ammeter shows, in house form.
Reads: mA 42
